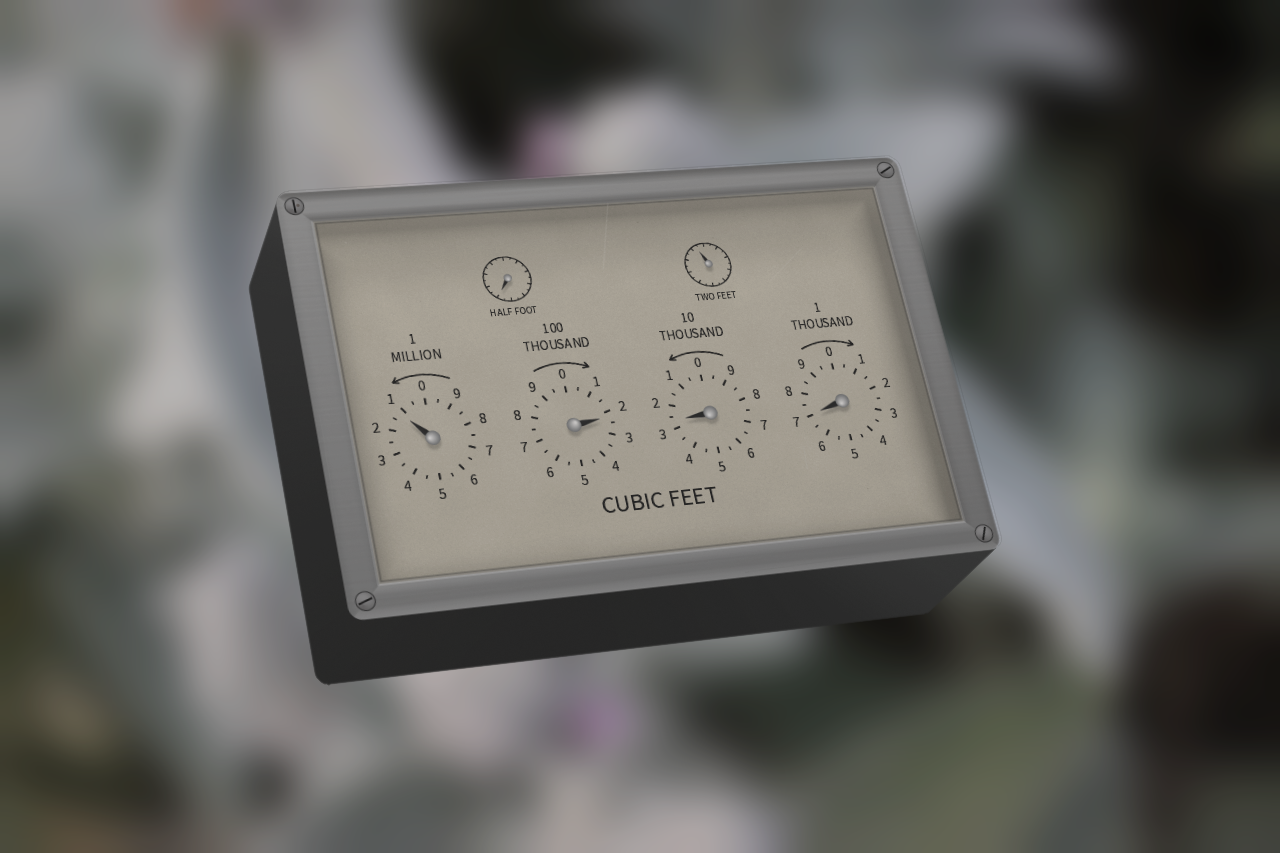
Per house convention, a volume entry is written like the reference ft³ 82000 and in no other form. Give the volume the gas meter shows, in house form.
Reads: ft³ 122700
